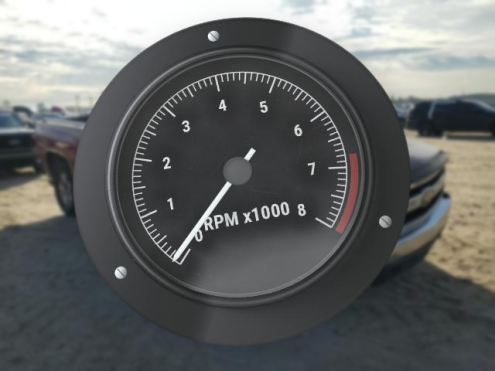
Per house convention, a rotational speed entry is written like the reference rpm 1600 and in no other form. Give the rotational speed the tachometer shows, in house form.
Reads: rpm 100
